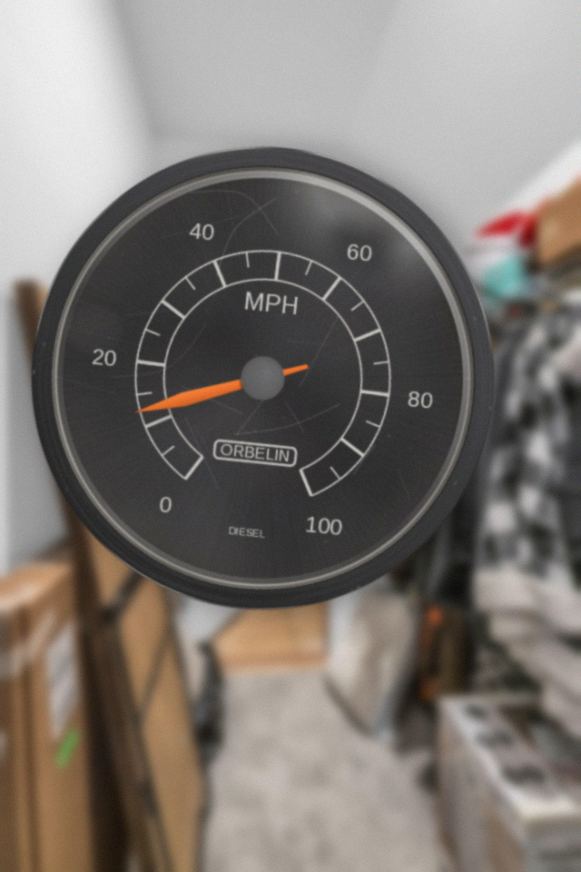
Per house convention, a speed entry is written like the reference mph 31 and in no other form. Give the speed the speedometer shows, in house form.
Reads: mph 12.5
